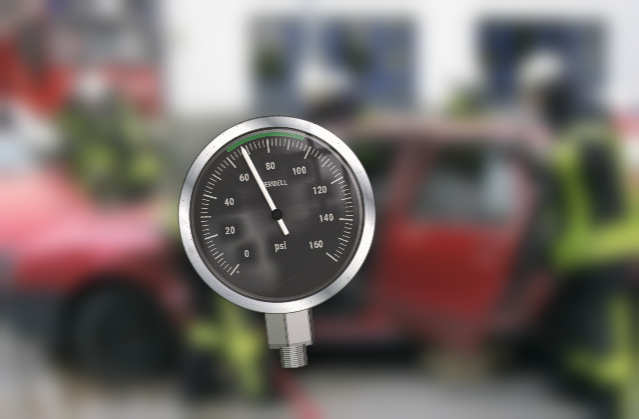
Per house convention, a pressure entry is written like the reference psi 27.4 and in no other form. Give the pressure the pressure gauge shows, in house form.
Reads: psi 68
